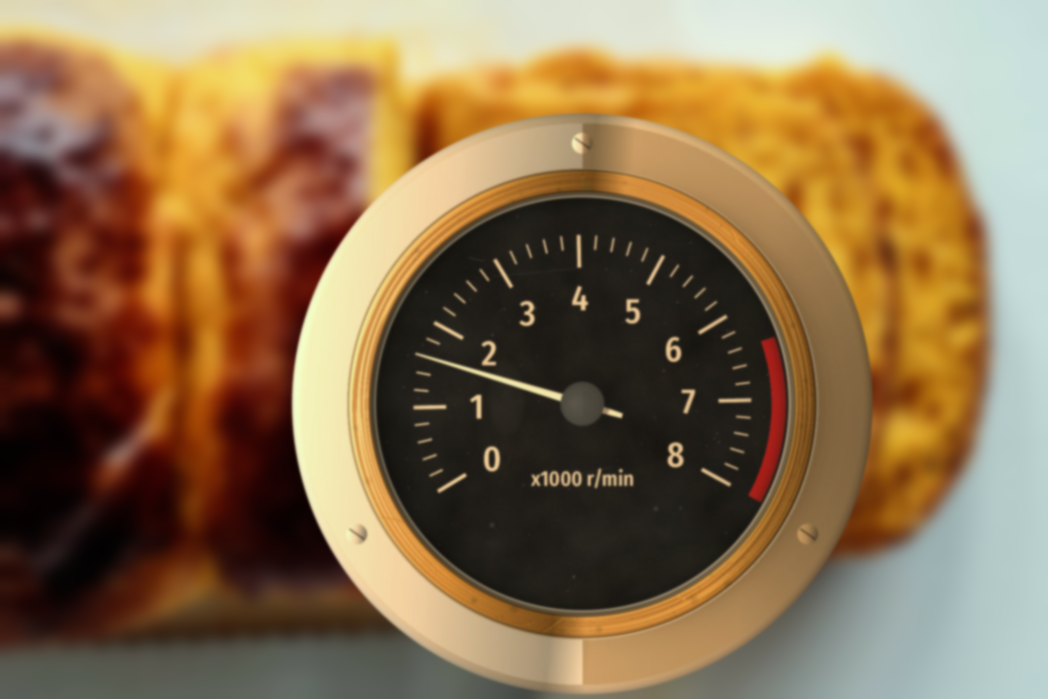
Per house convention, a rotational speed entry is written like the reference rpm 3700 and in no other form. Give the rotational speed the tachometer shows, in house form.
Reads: rpm 1600
